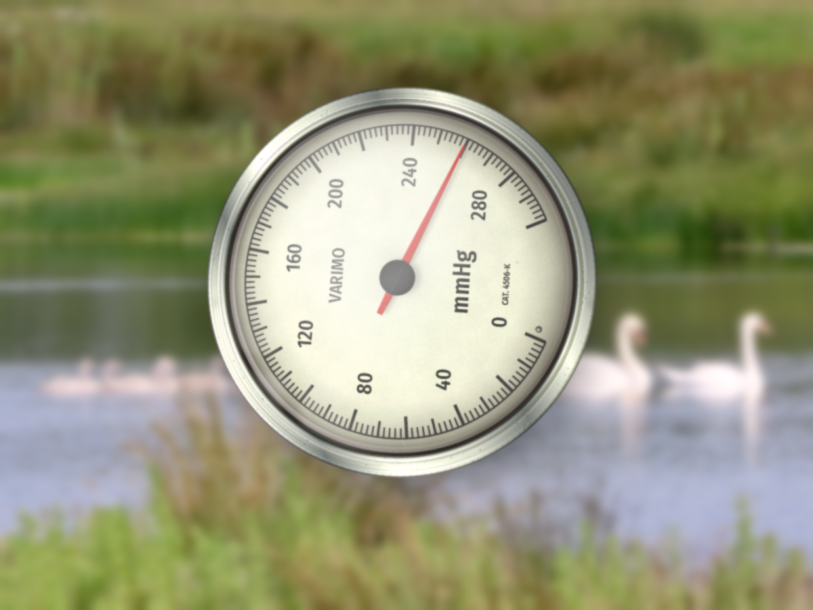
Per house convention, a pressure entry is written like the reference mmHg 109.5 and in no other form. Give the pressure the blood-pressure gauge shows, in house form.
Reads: mmHg 260
